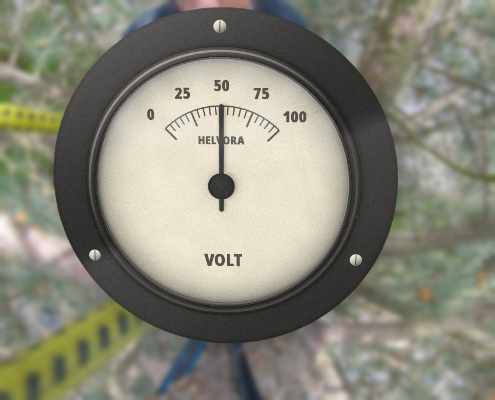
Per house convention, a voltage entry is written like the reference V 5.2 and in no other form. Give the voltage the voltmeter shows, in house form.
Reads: V 50
